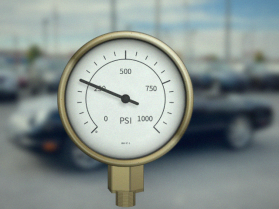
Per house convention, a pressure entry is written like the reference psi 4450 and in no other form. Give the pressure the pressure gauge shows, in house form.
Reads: psi 250
